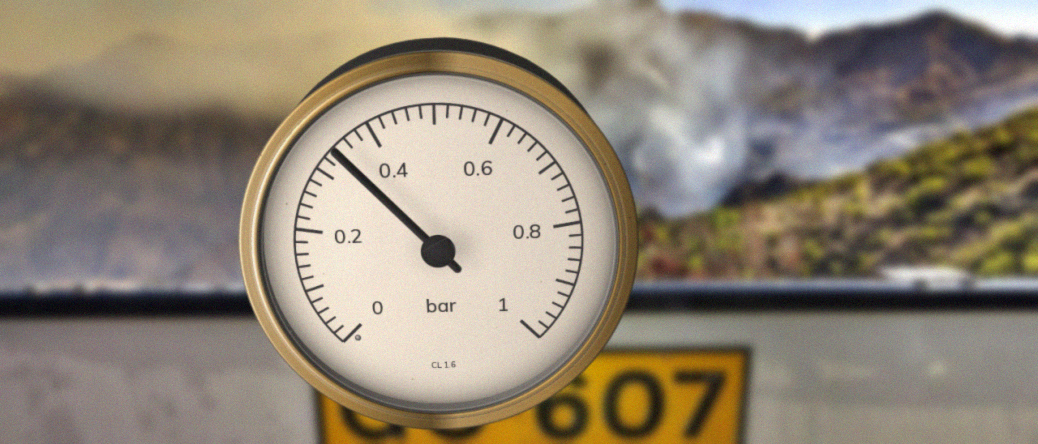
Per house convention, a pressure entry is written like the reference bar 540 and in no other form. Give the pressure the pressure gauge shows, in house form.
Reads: bar 0.34
